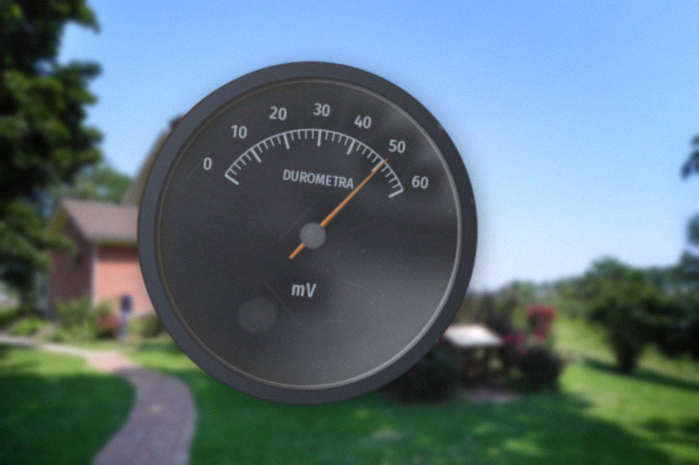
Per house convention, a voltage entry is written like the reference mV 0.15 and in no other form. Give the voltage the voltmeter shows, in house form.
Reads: mV 50
